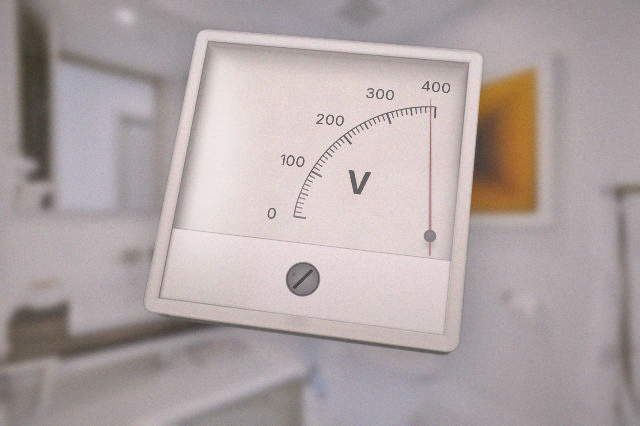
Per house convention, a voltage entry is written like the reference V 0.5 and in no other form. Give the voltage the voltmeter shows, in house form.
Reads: V 390
